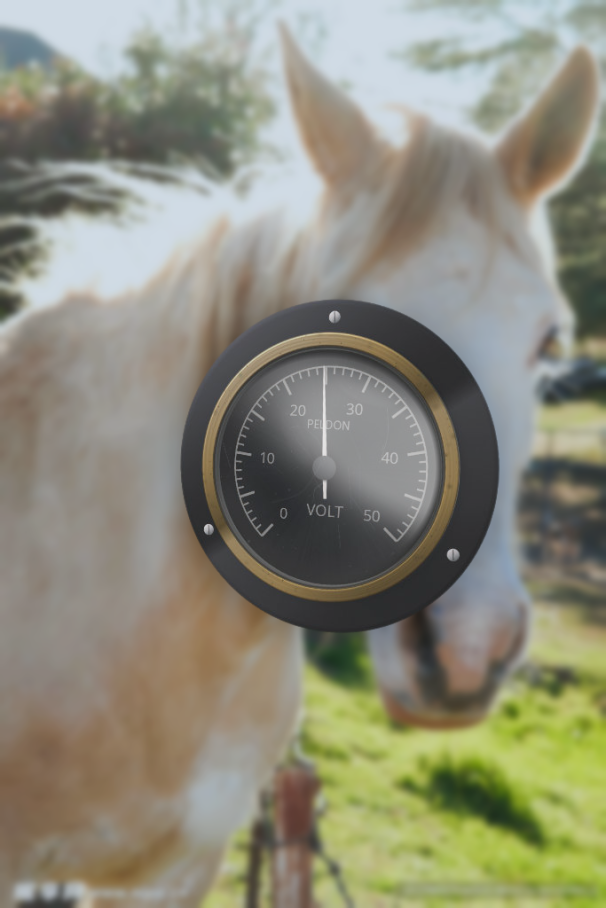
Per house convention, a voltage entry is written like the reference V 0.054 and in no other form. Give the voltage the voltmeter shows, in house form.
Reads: V 25
